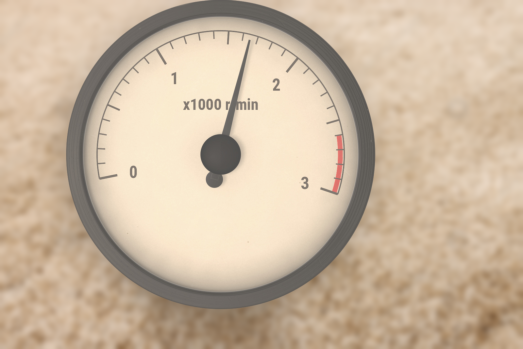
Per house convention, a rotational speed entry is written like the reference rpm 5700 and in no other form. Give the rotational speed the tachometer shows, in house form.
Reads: rpm 1650
